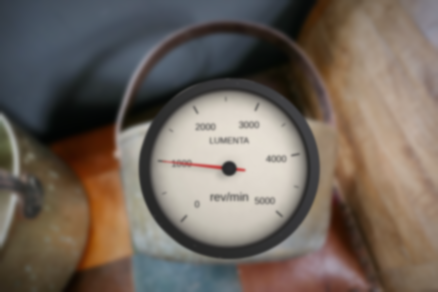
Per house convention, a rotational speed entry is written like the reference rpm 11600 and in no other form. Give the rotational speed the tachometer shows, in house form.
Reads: rpm 1000
